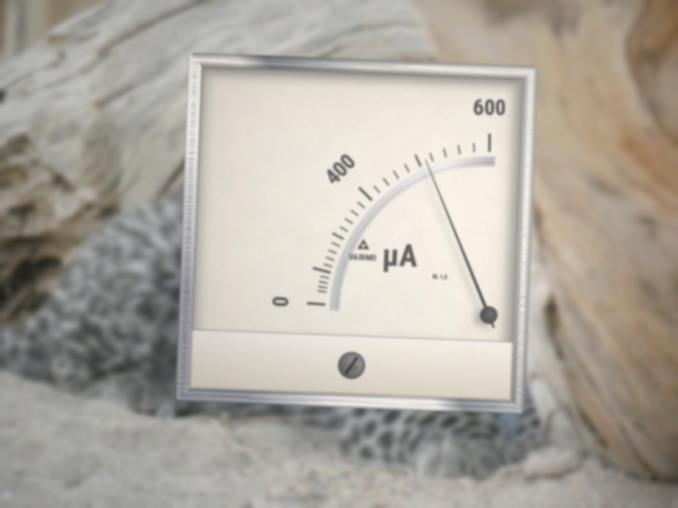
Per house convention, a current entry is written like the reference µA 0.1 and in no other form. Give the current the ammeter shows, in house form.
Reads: µA 510
